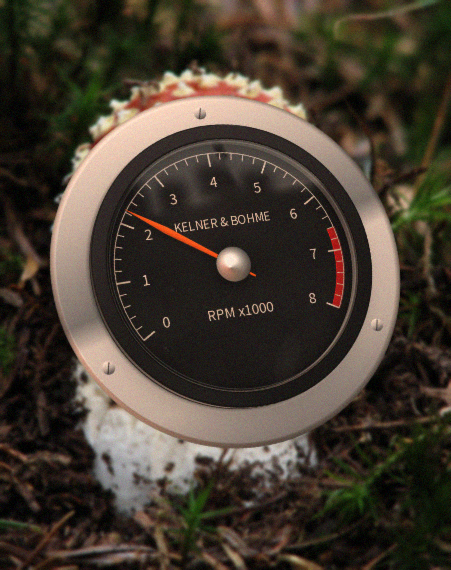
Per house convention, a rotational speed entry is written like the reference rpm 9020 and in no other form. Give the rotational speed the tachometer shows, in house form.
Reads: rpm 2200
